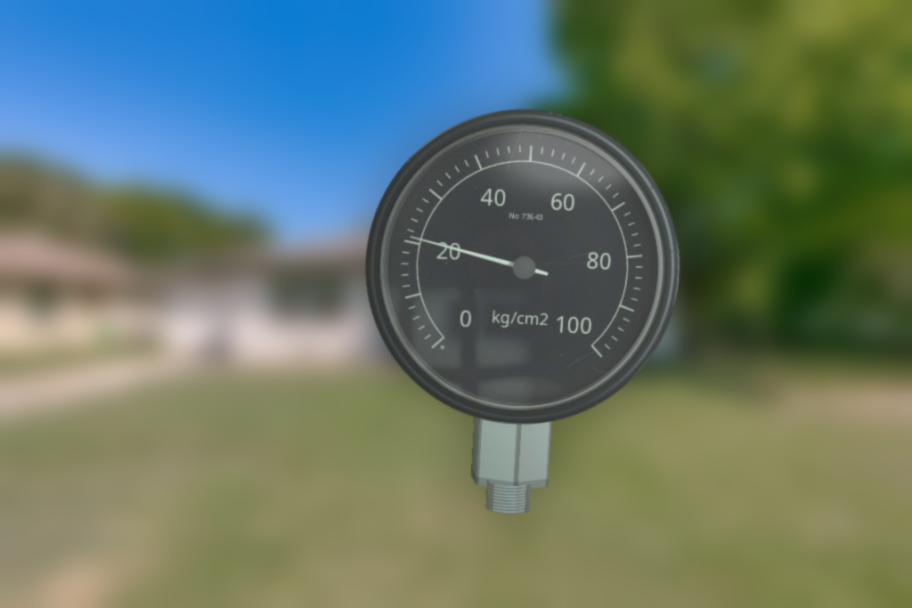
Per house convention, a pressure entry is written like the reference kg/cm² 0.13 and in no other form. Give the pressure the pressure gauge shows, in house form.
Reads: kg/cm² 21
